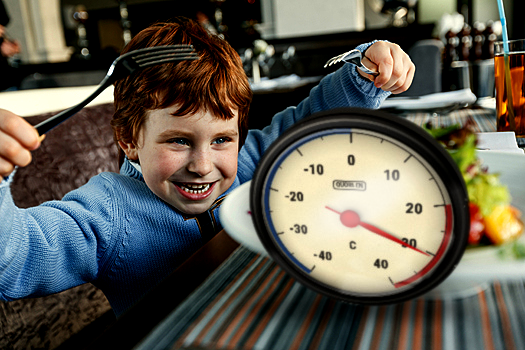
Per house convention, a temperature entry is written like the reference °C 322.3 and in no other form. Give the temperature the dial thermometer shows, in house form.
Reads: °C 30
